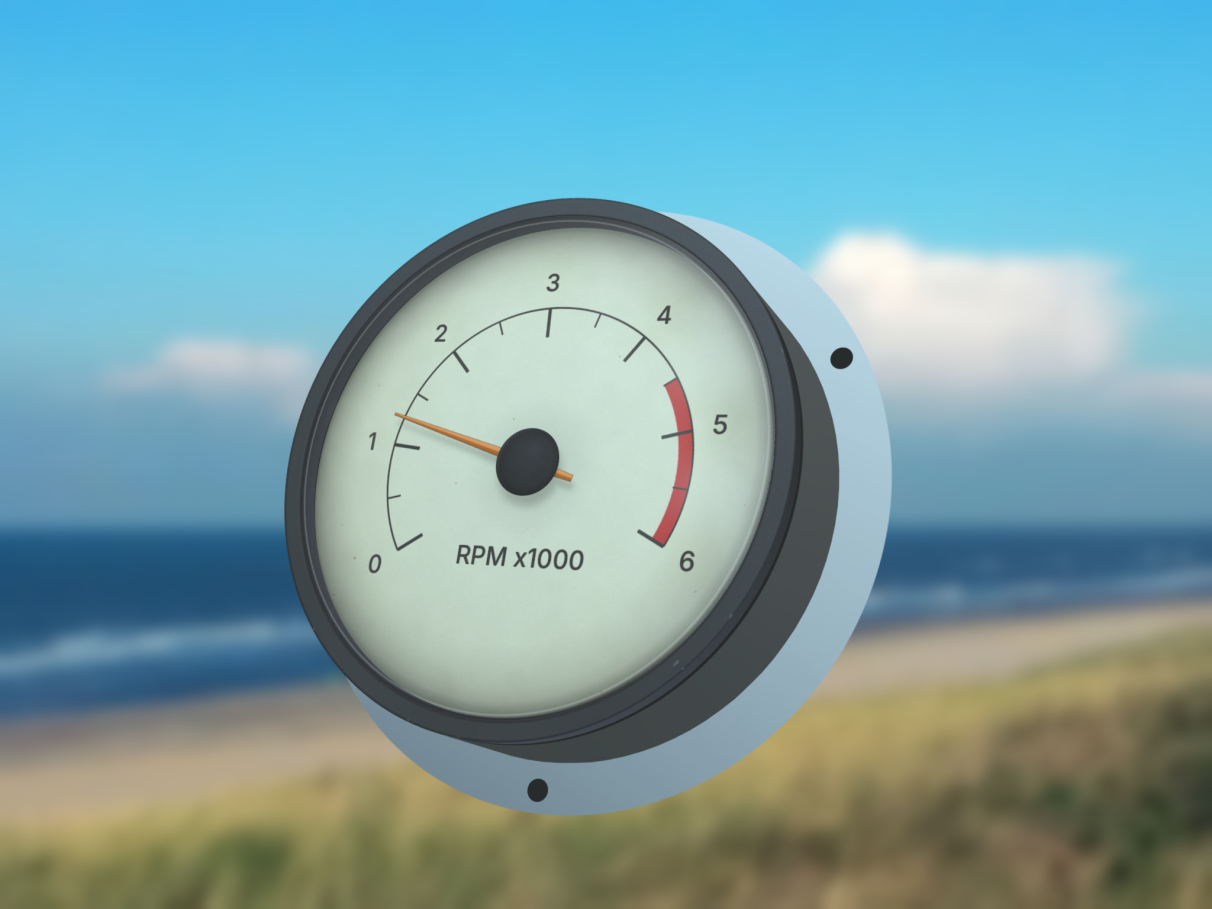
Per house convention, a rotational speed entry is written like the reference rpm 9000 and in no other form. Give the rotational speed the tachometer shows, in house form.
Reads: rpm 1250
